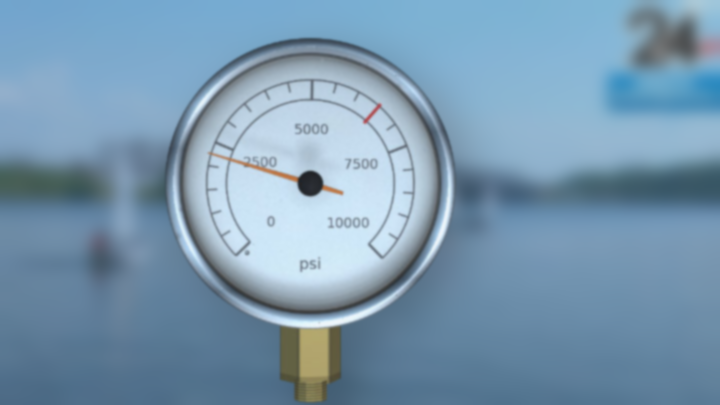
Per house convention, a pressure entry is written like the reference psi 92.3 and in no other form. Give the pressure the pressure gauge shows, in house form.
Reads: psi 2250
